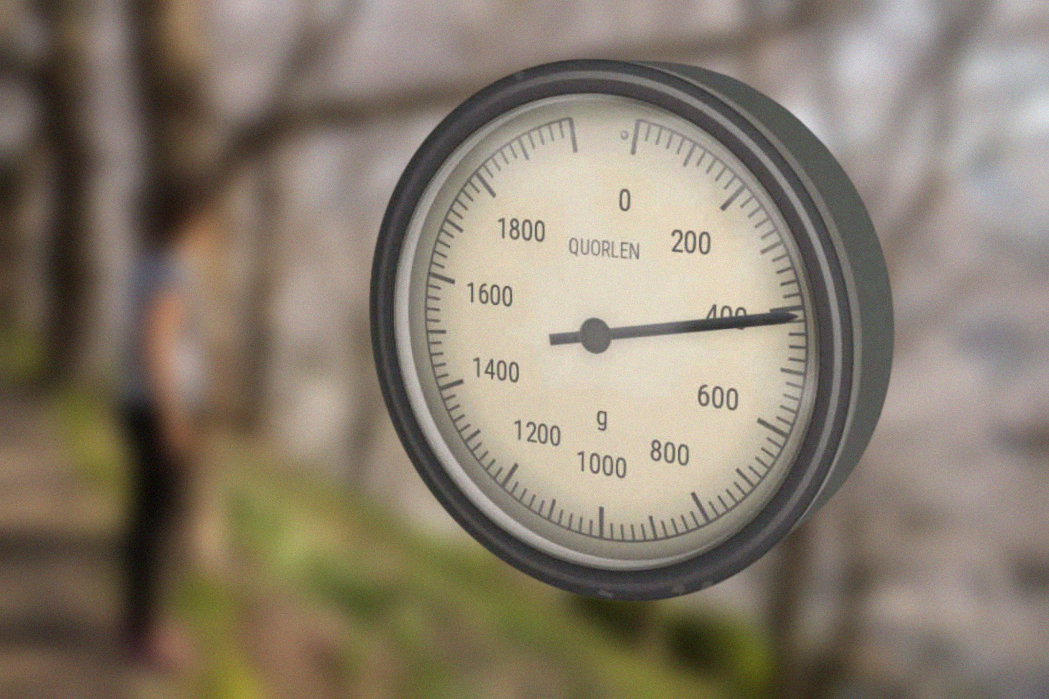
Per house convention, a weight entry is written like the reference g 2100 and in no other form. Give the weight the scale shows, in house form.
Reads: g 410
